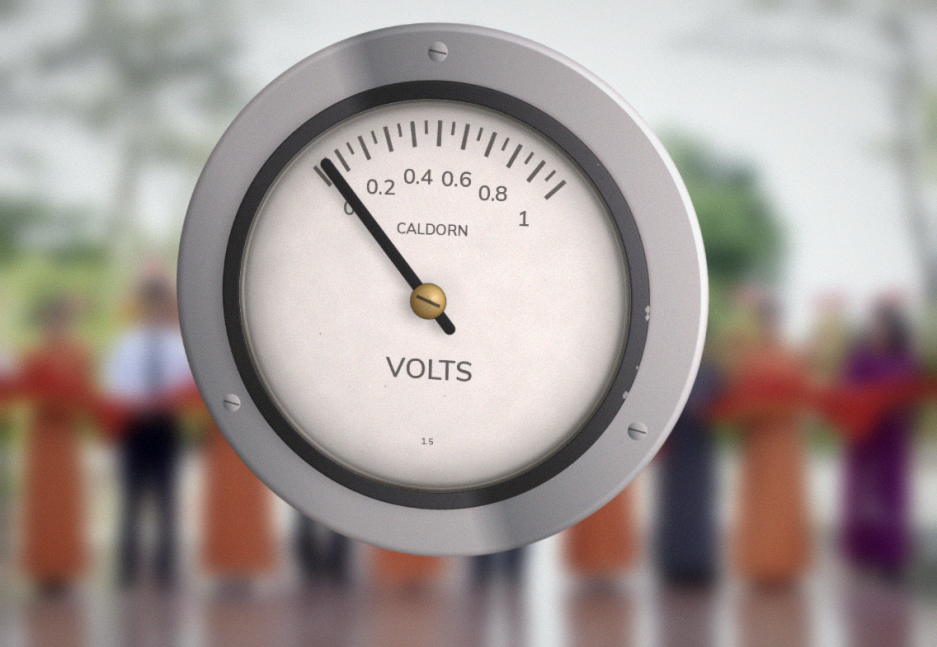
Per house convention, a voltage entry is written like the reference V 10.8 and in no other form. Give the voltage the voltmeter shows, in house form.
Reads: V 0.05
